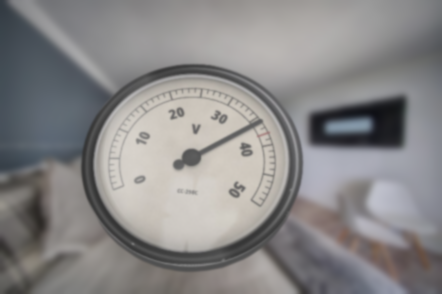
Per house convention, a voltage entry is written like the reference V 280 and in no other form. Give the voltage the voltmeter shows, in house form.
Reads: V 36
